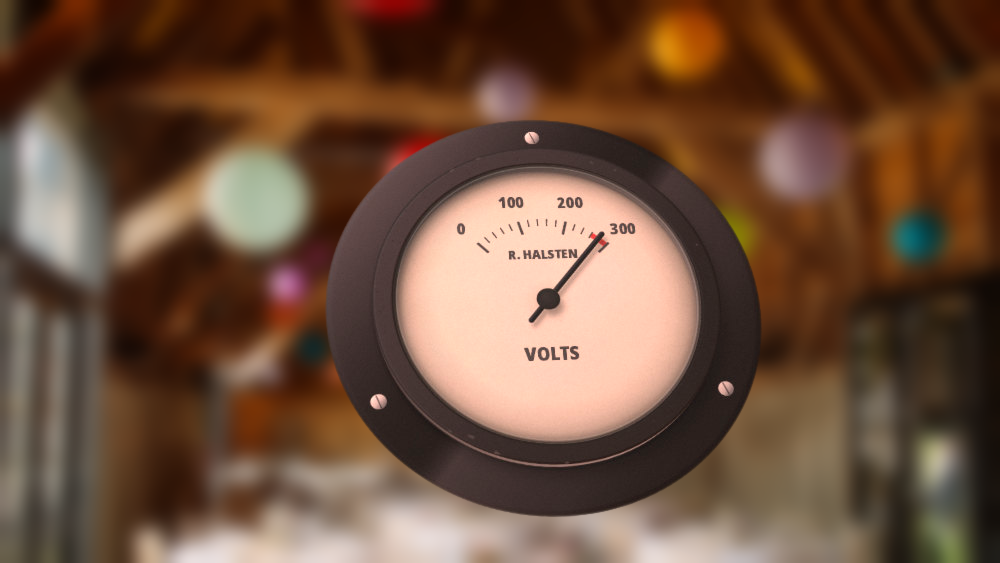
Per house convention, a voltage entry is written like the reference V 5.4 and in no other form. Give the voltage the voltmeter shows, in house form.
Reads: V 280
